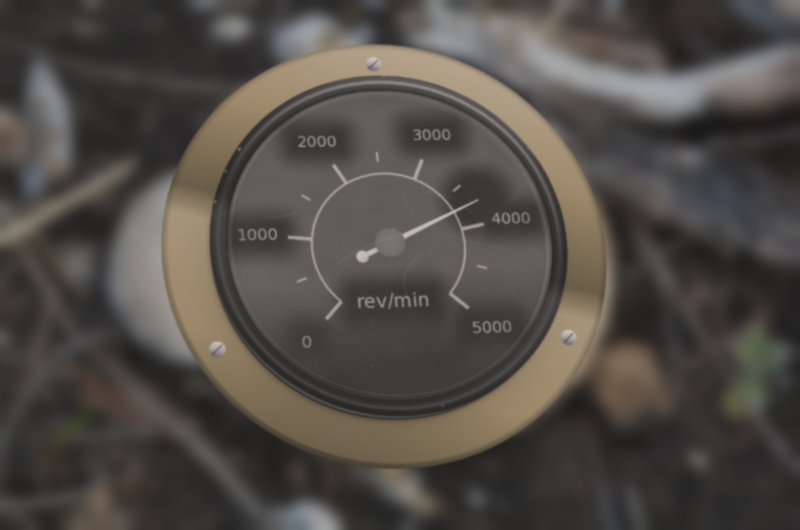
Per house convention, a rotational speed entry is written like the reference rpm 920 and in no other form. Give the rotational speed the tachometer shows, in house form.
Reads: rpm 3750
